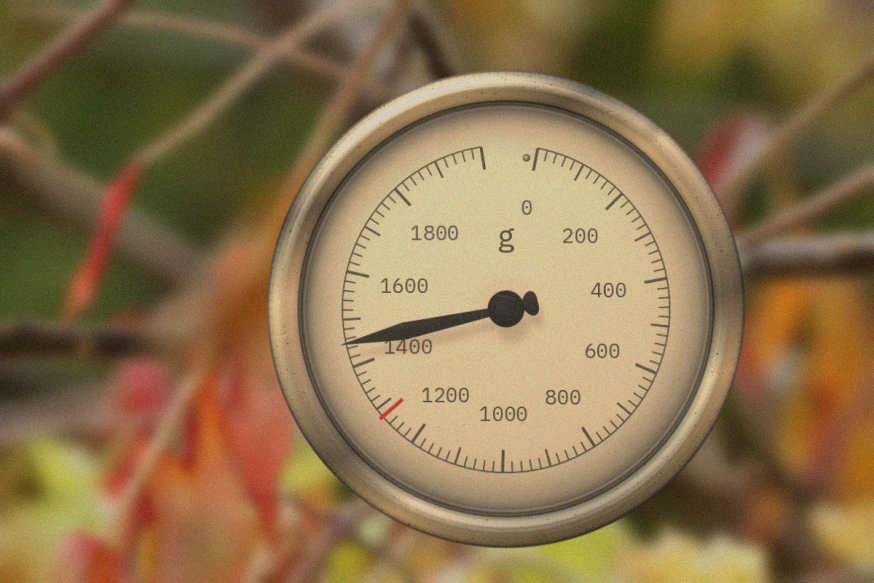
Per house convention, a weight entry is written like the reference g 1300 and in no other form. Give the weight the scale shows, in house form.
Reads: g 1450
